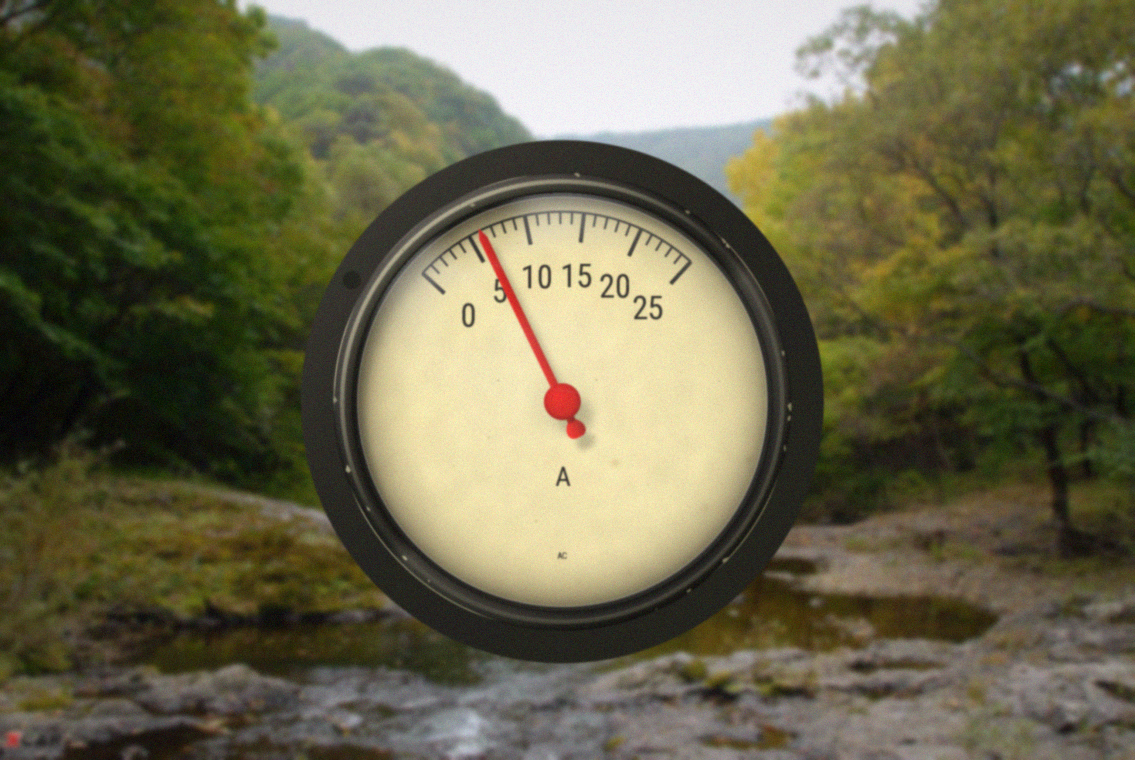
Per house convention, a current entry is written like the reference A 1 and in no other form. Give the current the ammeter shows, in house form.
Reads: A 6
